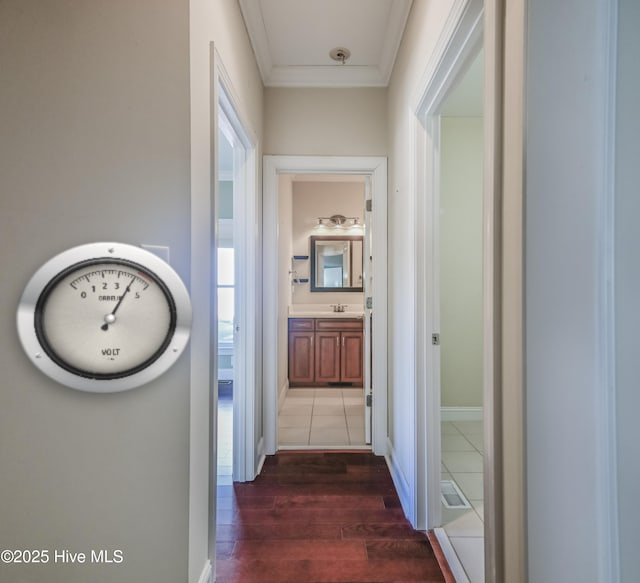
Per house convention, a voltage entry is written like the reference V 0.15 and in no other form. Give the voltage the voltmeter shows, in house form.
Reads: V 4
